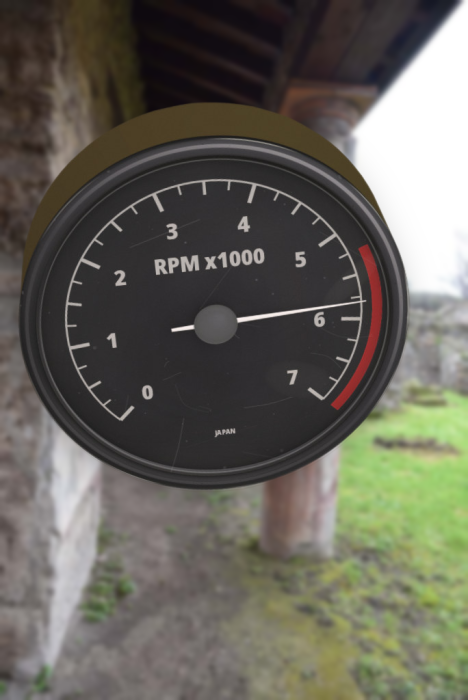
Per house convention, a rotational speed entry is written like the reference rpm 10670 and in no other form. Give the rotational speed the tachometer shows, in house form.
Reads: rpm 5750
